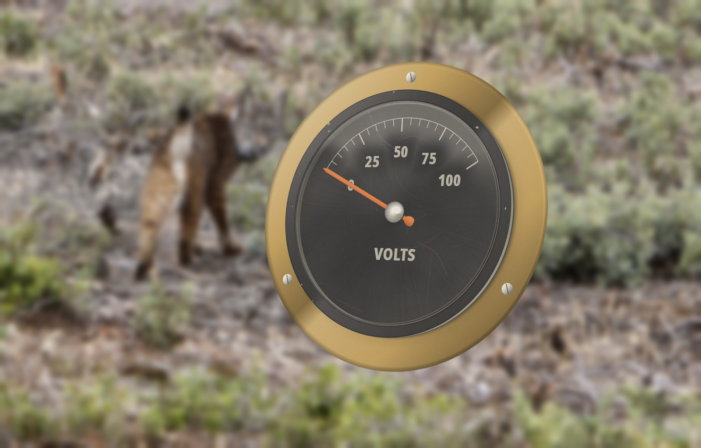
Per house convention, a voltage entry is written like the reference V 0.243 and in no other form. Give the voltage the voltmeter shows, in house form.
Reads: V 0
